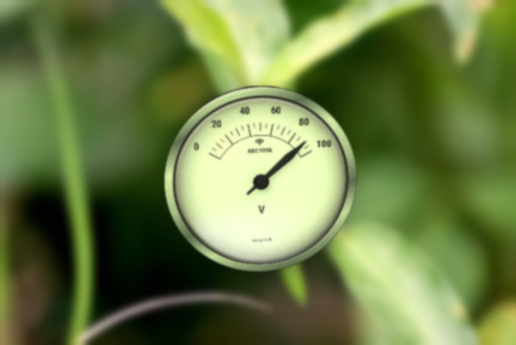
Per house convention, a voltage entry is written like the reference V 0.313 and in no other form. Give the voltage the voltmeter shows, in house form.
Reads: V 90
